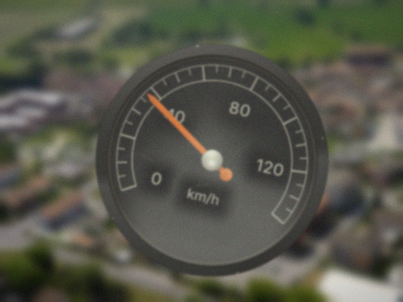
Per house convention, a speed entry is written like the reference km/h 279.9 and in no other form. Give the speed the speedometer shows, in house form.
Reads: km/h 37.5
